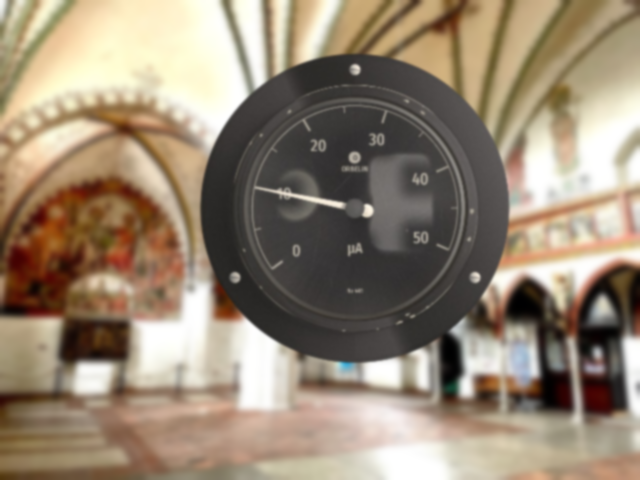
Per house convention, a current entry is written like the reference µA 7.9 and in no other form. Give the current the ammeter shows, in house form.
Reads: µA 10
